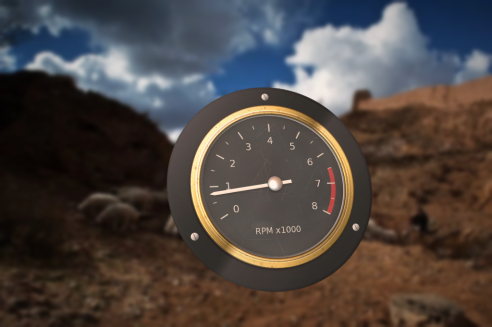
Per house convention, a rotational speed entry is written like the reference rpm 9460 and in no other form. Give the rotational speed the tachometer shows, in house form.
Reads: rpm 750
